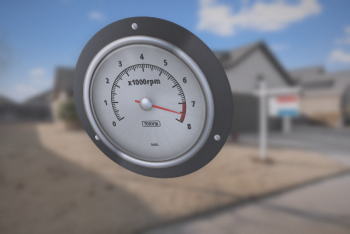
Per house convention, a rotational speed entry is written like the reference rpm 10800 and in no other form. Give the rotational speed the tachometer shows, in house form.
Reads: rpm 7500
